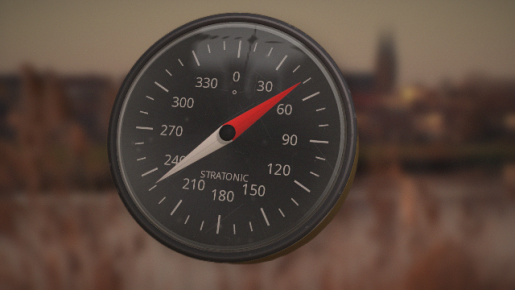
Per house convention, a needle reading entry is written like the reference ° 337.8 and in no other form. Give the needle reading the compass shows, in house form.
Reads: ° 50
